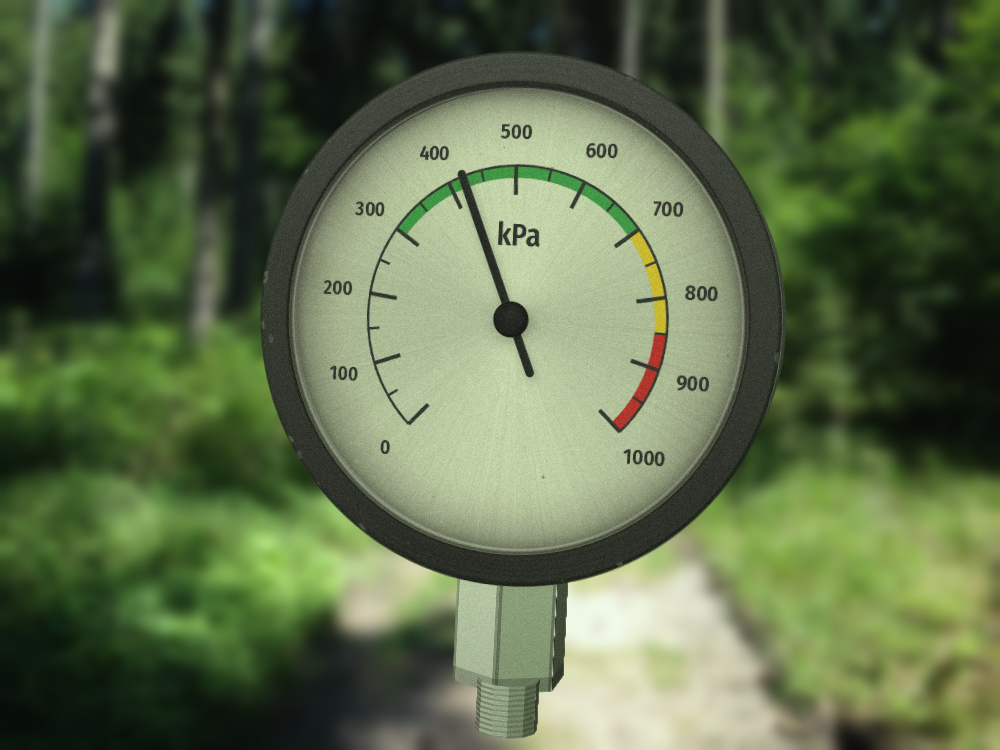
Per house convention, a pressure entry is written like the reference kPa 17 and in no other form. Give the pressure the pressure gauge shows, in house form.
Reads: kPa 425
